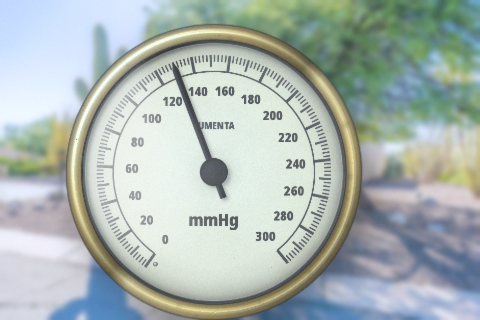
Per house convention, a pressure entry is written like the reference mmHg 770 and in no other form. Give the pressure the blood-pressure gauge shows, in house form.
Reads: mmHg 130
